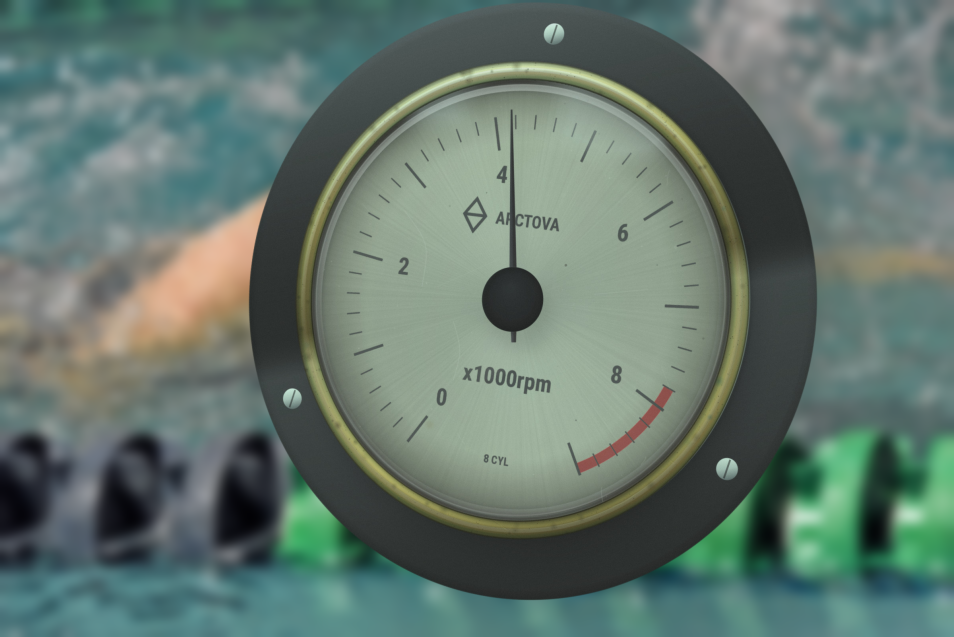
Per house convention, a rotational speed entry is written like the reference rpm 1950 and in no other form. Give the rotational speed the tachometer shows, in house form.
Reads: rpm 4200
